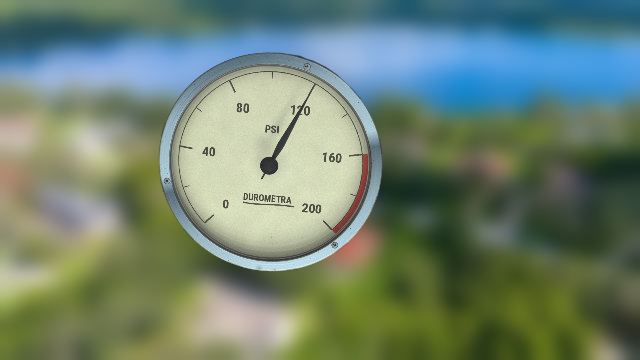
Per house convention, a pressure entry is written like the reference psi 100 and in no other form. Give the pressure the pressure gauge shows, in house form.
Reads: psi 120
